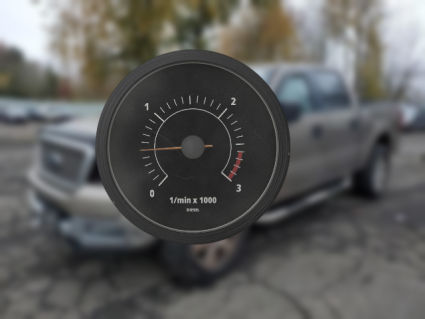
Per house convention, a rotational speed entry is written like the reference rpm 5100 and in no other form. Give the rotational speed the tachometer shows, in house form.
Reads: rpm 500
